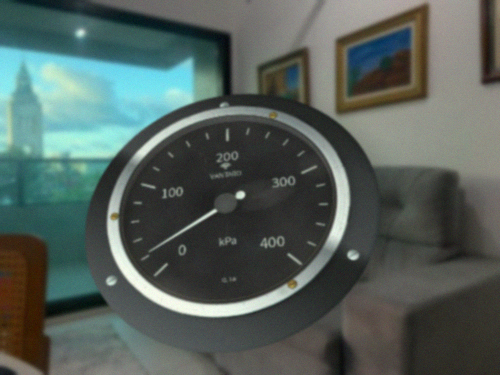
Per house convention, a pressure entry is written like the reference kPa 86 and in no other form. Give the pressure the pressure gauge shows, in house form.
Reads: kPa 20
